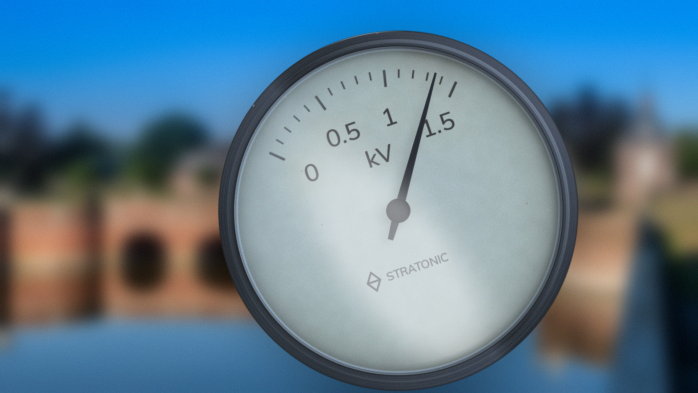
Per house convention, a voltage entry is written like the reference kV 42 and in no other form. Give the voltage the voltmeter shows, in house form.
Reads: kV 1.35
